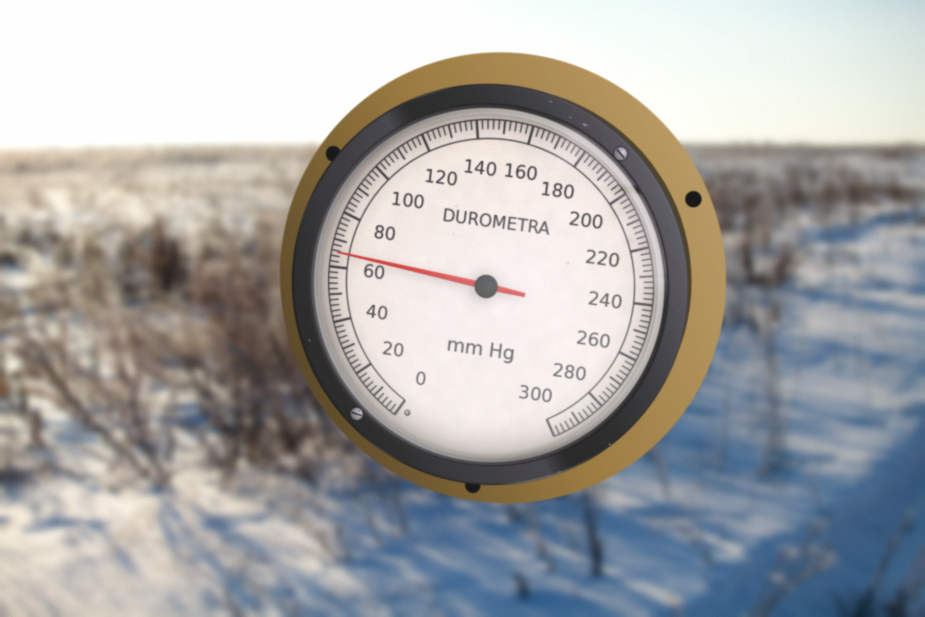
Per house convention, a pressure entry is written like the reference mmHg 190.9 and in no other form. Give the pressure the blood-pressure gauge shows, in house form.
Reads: mmHg 66
